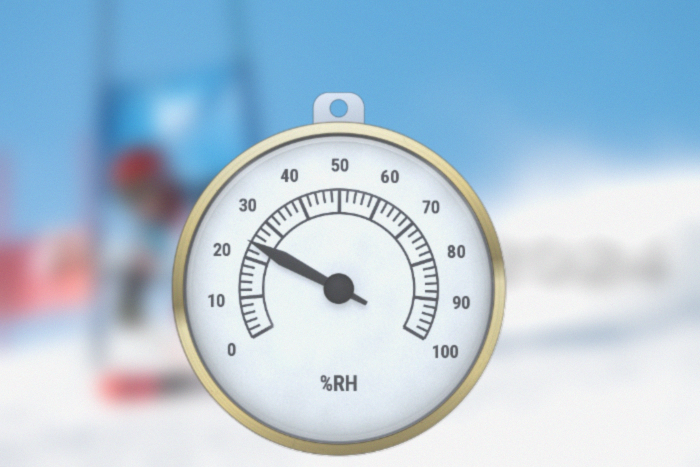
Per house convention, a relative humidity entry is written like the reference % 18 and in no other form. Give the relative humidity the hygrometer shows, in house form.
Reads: % 24
